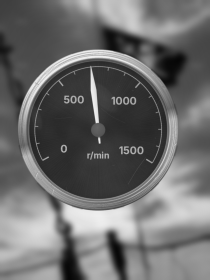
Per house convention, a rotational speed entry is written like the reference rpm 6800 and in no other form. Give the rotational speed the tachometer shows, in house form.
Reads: rpm 700
